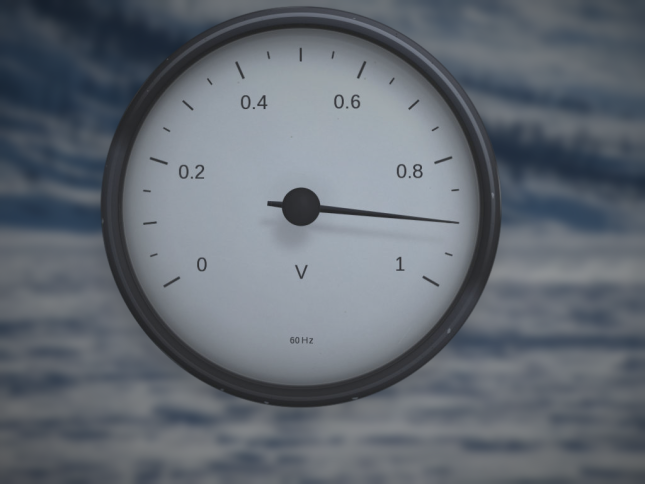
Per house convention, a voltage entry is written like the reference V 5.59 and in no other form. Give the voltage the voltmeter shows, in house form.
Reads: V 0.9
